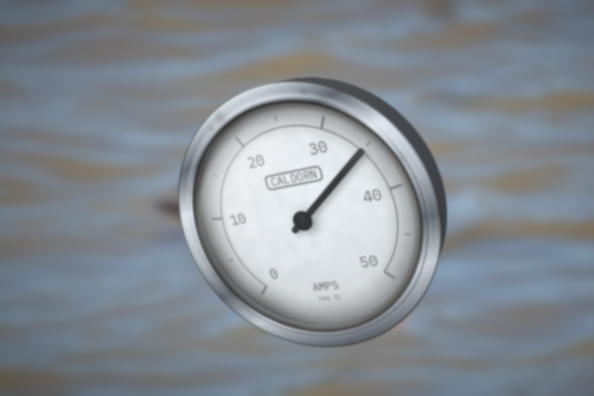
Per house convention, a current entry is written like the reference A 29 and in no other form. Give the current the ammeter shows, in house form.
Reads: A 35
